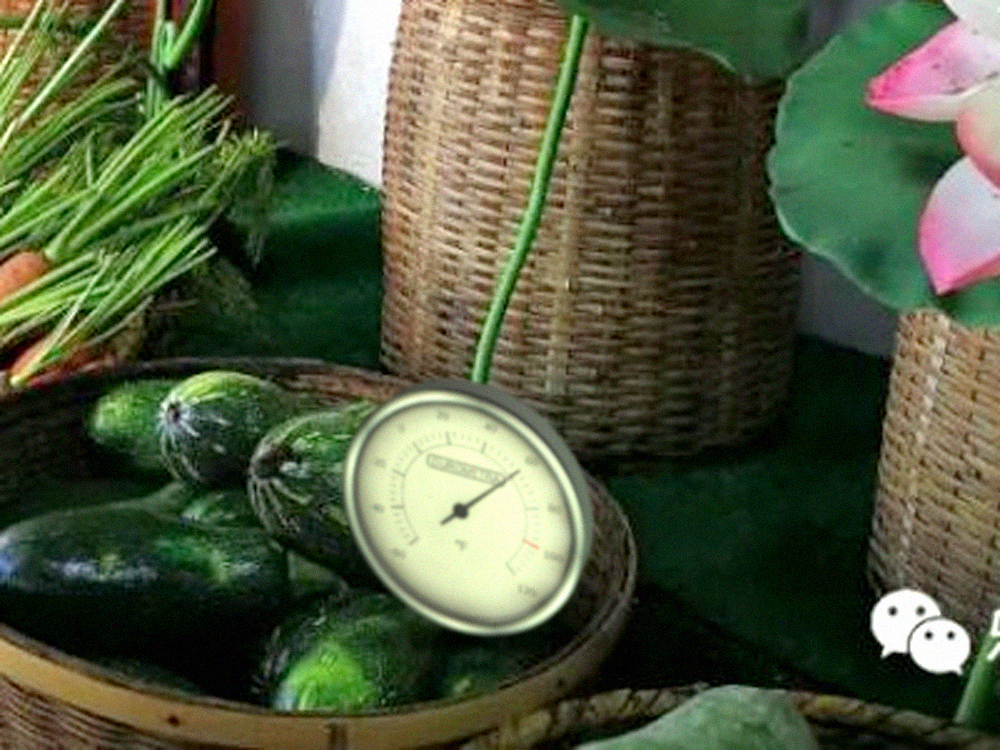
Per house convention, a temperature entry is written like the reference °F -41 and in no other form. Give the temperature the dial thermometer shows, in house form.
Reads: °F 60
